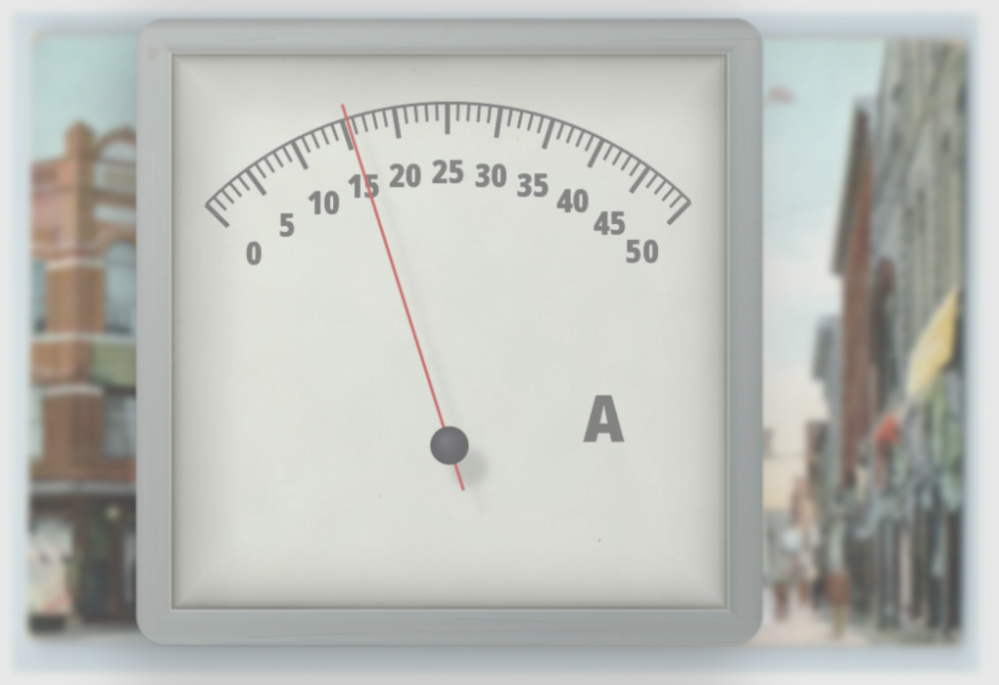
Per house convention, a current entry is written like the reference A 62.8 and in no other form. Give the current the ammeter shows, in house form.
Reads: A 15.5
